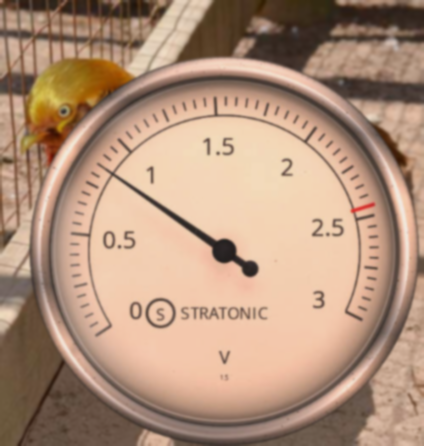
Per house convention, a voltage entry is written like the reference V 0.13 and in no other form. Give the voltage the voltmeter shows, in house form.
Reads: V 0.85
